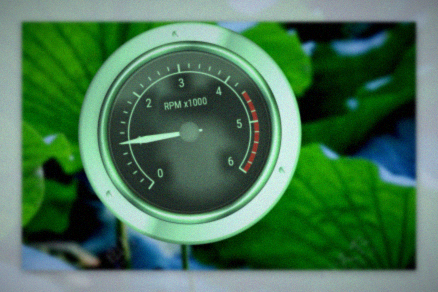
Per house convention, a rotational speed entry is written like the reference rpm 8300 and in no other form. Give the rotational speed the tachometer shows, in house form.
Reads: rpm 1000
